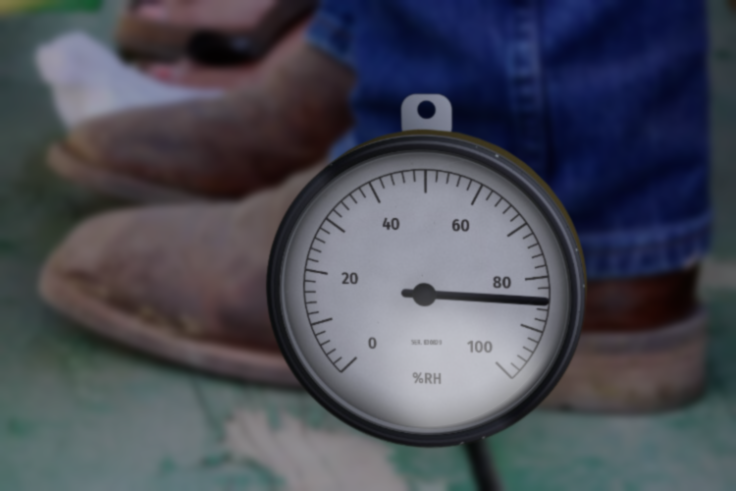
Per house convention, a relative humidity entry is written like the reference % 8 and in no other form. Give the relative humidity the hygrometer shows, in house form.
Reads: % 84
